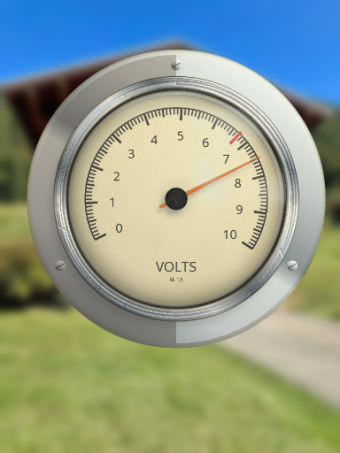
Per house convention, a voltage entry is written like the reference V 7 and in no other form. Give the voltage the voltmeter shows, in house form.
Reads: V 7.5
